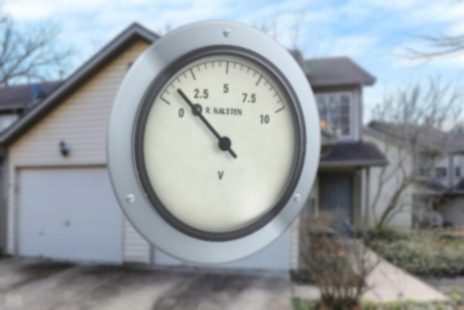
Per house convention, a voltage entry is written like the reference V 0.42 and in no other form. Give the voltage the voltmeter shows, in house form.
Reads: V 1
